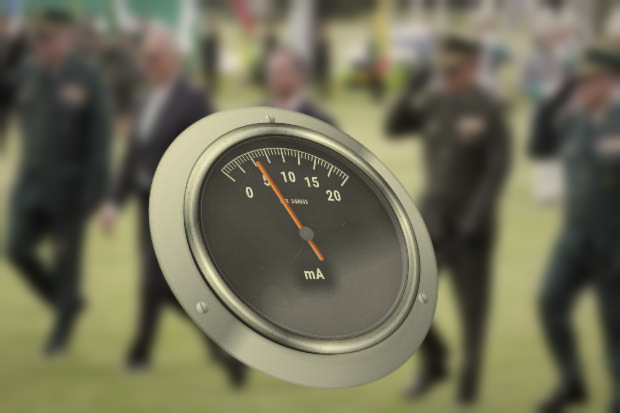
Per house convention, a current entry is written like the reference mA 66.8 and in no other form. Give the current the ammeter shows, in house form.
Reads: mA 5
